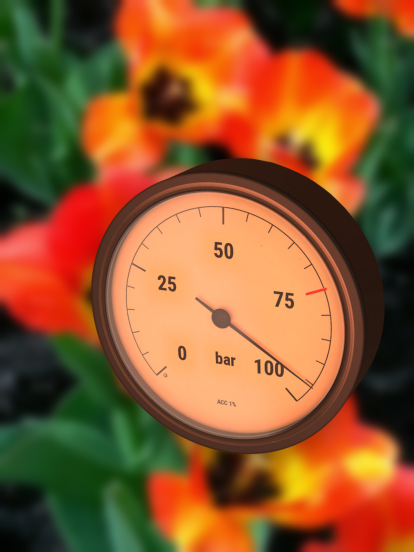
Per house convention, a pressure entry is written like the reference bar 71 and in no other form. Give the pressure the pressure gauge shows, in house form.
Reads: bar 95
